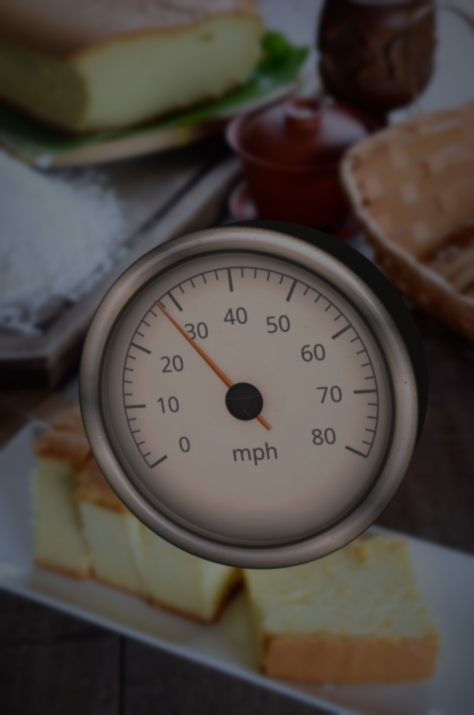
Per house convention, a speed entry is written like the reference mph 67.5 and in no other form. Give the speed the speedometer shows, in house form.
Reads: mph 28
